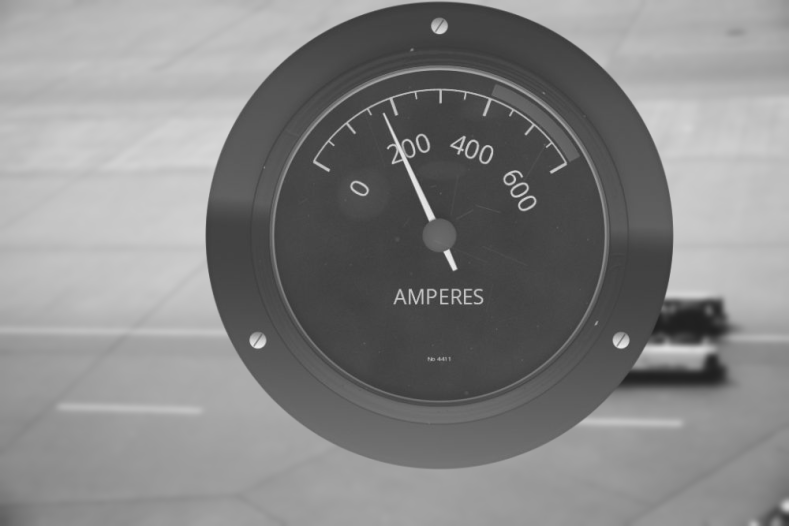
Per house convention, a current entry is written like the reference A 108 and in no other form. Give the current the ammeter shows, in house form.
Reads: A 175
